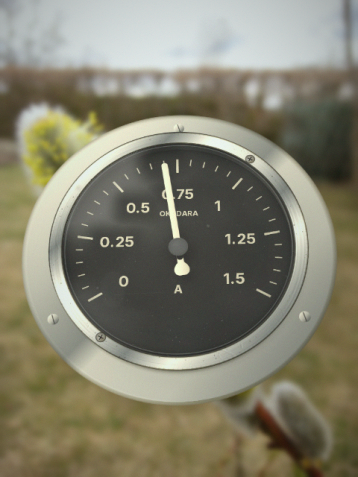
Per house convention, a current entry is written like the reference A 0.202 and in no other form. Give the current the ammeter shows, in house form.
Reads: A 0.7
